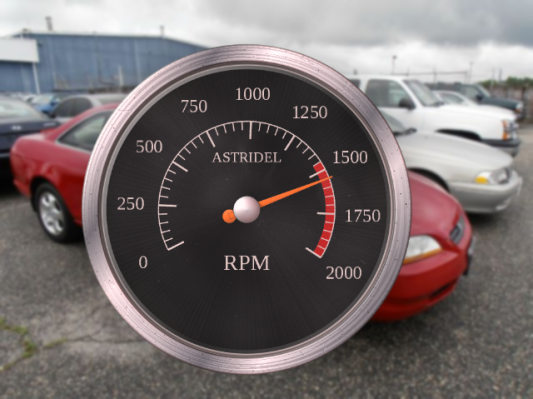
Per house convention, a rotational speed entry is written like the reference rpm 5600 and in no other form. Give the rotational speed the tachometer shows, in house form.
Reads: rpm 1550
